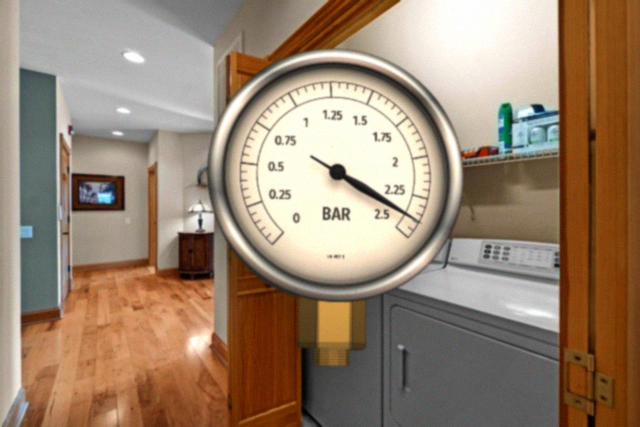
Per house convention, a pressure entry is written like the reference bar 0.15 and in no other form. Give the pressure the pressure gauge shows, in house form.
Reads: bar 2.4
